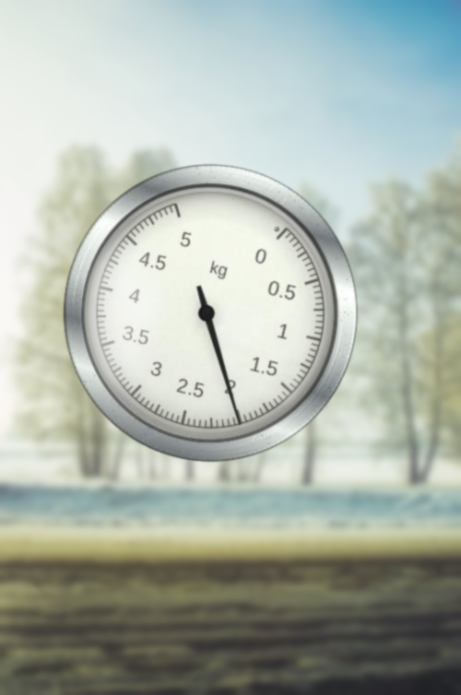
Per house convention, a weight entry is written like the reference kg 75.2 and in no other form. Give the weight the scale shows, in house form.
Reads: kg 2
